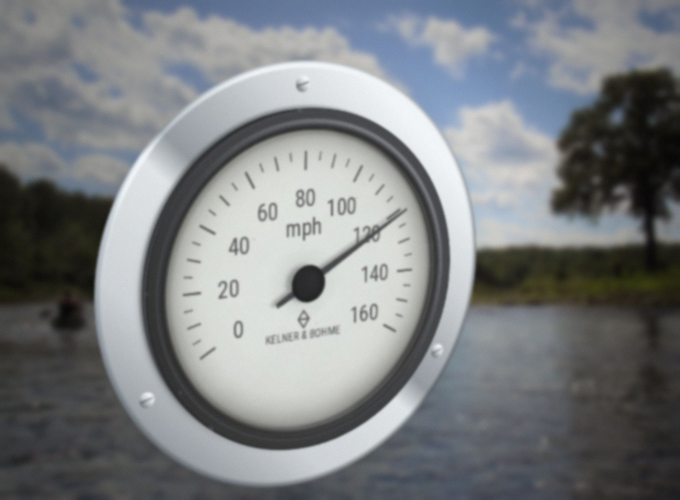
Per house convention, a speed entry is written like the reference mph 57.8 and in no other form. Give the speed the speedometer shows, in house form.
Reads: mph 120
